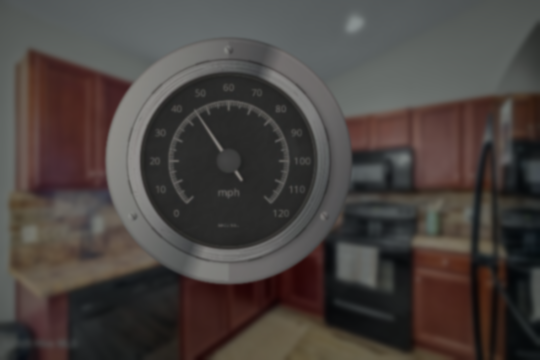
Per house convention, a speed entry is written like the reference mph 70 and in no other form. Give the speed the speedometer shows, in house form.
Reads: mph 45
